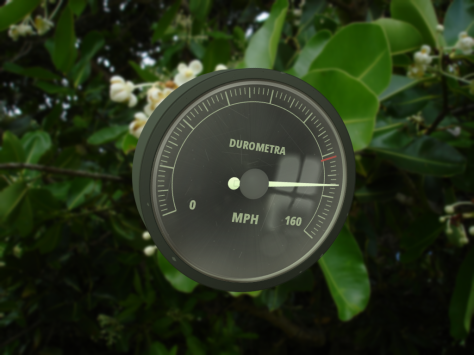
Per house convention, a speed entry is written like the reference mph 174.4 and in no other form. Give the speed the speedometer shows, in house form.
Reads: mph 134
